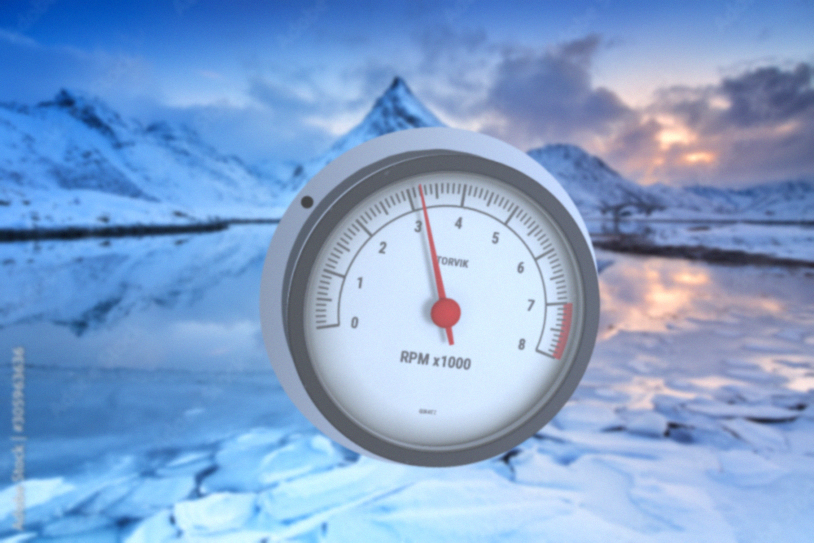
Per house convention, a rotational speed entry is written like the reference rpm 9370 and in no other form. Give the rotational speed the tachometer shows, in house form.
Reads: rpm 3200
